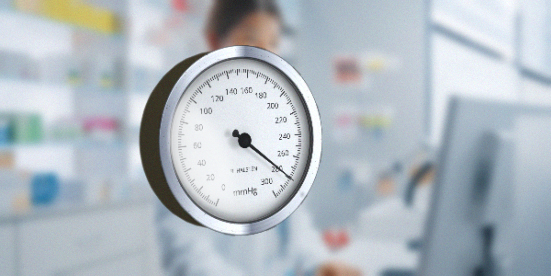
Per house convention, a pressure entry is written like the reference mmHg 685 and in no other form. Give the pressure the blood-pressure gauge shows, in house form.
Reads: mmHg 280
